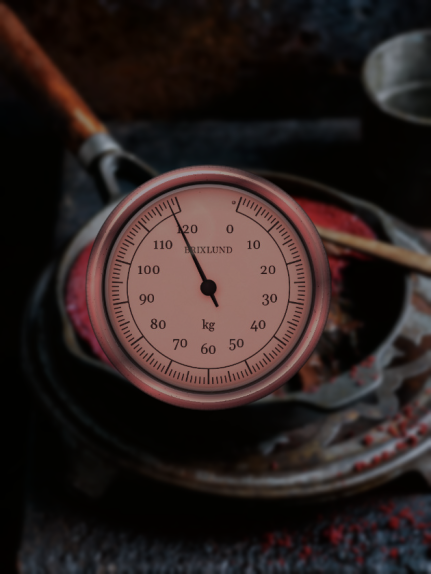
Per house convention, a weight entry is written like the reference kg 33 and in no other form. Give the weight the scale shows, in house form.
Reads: kg 118
